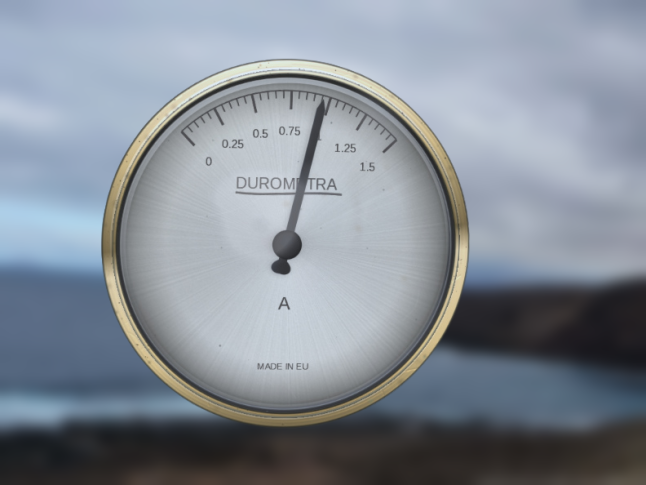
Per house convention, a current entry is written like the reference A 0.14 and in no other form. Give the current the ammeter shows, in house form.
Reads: A 0.95
